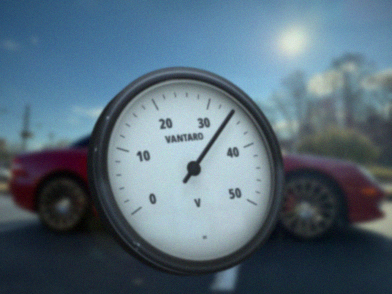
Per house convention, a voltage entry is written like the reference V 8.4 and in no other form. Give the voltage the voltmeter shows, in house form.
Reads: V 34
